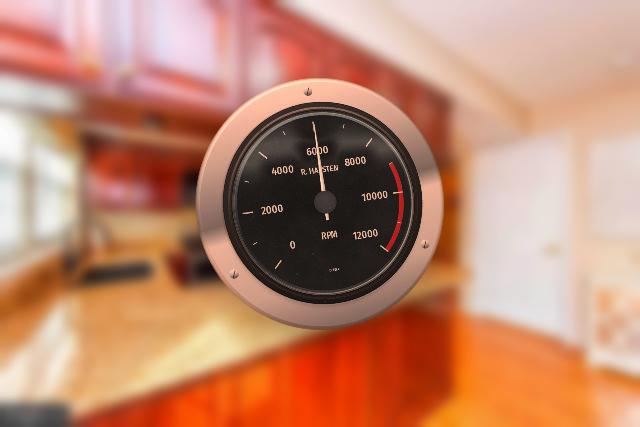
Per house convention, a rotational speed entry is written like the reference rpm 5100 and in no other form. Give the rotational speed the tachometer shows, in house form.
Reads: rpm 6000
